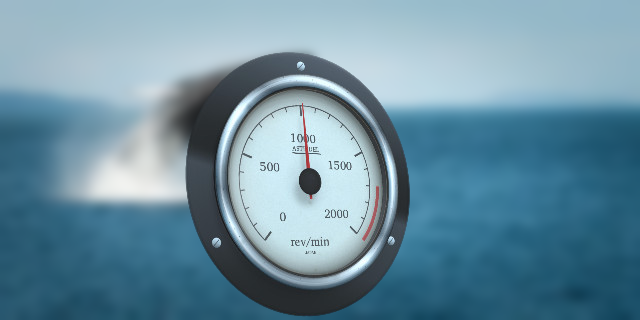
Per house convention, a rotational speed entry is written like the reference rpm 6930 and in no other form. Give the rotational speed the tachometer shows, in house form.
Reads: rpm 1000
